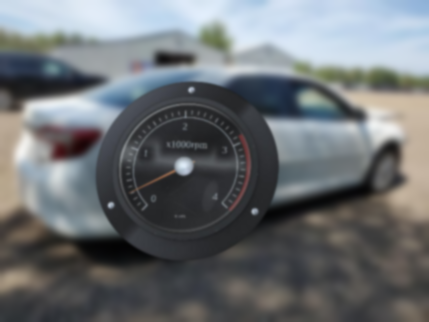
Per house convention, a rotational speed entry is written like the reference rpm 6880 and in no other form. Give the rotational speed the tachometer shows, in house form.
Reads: rpm 300
